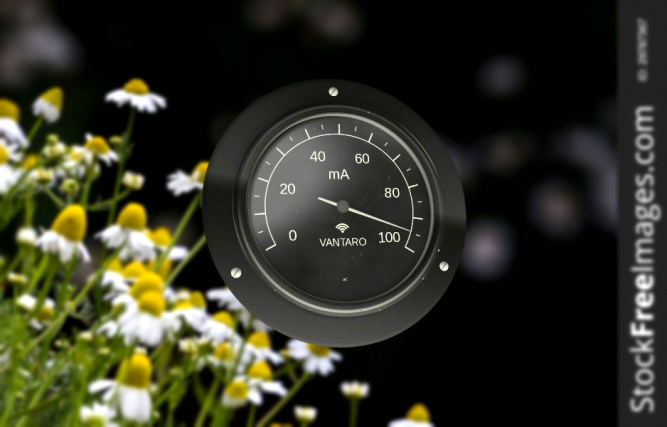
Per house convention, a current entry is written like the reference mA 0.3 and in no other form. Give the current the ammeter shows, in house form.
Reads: mA 95
